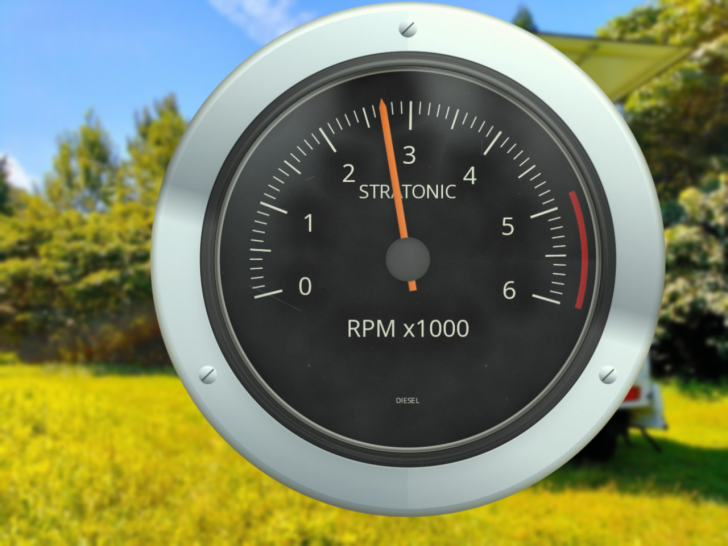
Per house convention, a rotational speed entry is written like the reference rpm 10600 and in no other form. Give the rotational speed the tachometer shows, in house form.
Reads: rpm 2700
